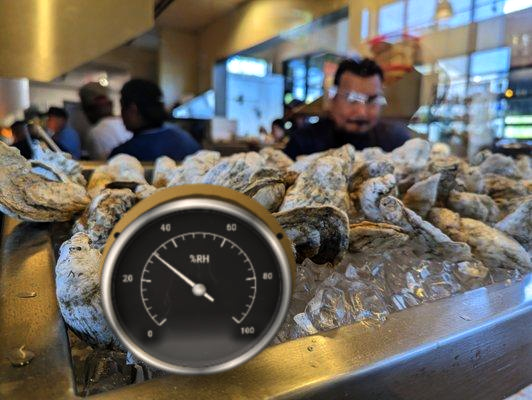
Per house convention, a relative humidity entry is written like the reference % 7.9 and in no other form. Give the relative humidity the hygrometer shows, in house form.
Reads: % 32
